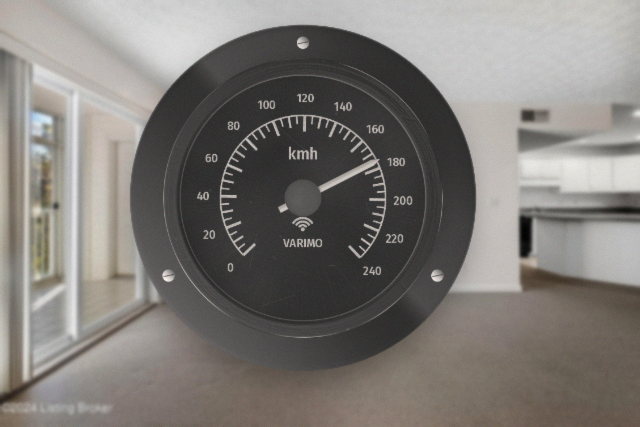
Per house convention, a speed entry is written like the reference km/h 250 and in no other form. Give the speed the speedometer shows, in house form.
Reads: km/h 175
